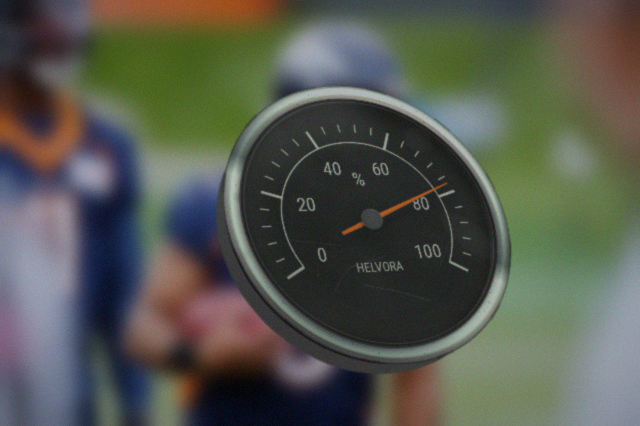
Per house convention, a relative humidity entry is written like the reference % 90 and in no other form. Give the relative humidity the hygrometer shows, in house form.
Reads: % 78
